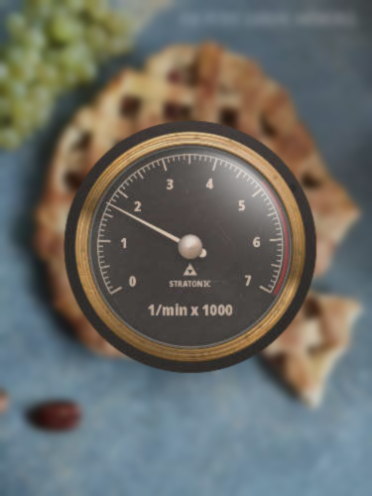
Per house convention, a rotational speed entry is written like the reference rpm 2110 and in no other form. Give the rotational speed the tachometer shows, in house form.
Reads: rpm 1700
